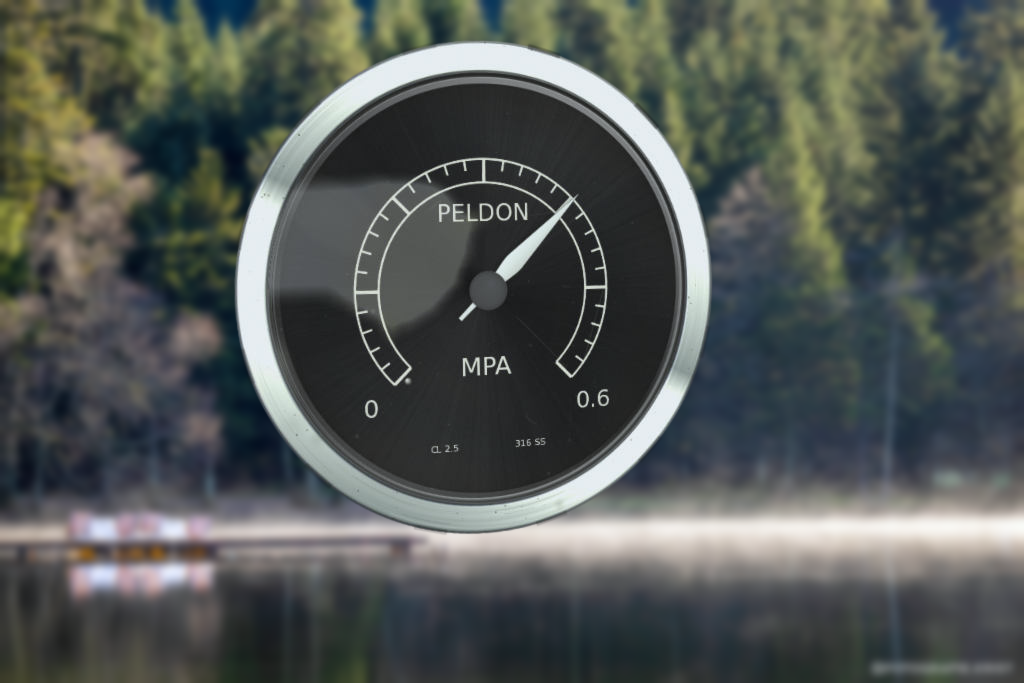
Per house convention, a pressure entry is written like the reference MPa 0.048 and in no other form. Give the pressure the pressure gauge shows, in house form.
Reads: MPa 0.4
